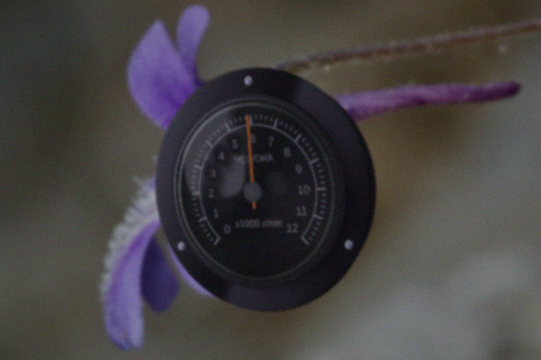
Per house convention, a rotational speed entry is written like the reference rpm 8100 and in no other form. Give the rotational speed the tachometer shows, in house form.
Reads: rpm 6000
